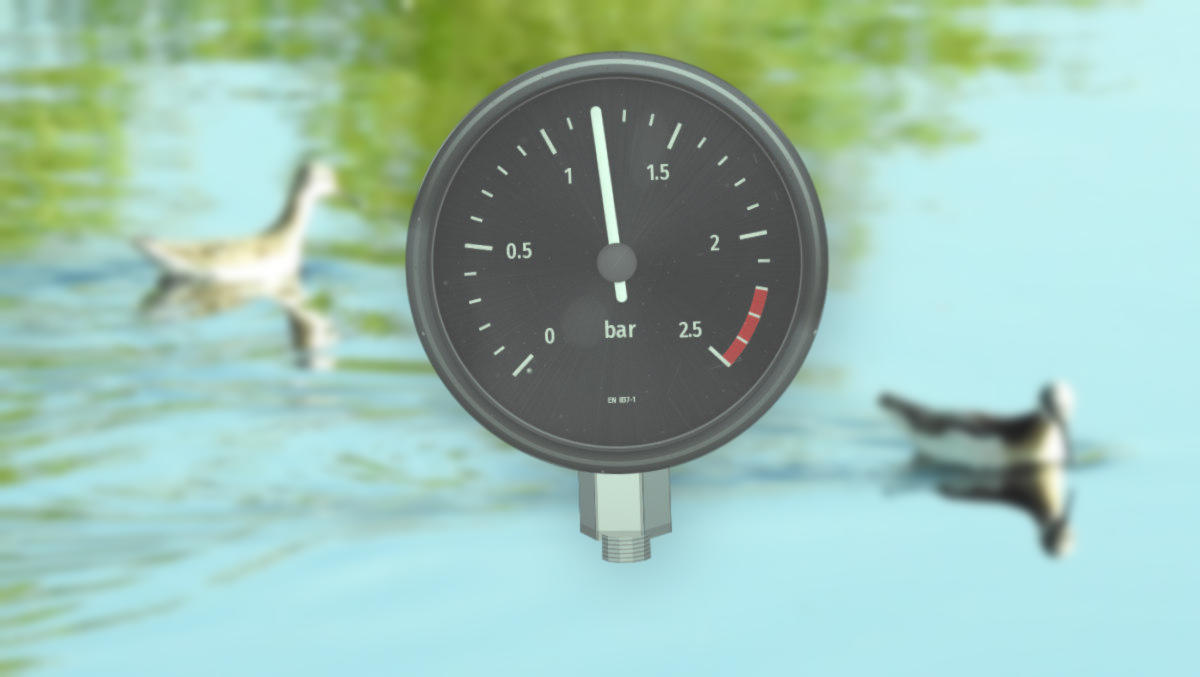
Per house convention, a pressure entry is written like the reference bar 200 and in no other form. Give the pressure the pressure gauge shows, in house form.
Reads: bar 1.2
